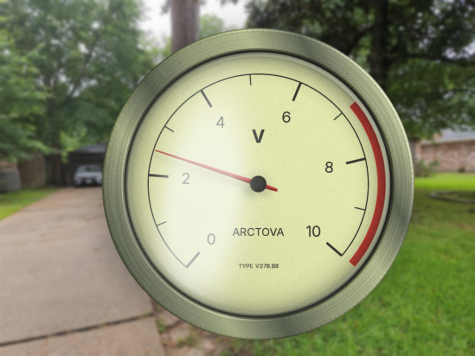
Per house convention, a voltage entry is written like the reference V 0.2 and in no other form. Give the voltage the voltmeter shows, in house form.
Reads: V 2.5
